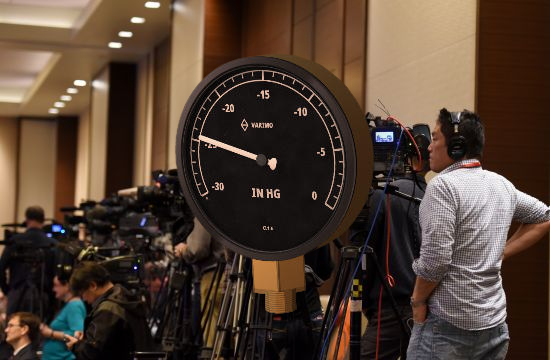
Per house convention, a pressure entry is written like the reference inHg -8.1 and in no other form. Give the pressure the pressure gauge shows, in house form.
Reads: inHg -24.5
